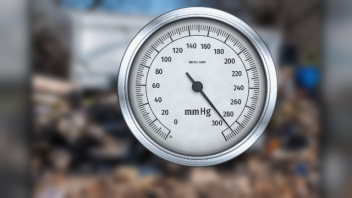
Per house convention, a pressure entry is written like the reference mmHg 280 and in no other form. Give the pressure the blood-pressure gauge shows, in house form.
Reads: mmHg 290
